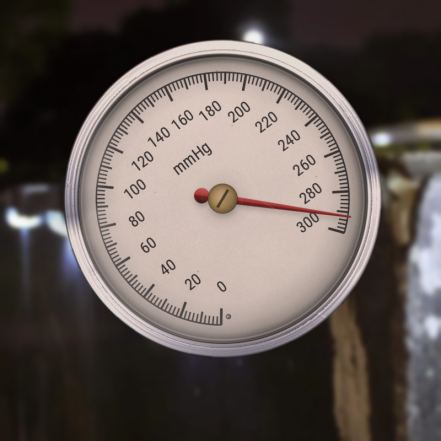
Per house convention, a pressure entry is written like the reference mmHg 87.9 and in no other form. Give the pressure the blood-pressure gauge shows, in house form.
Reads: mmHg 292
